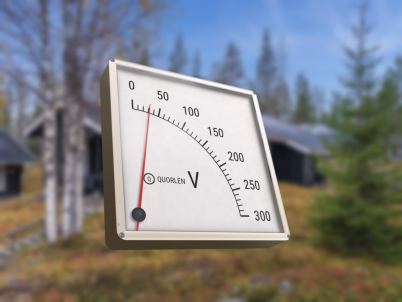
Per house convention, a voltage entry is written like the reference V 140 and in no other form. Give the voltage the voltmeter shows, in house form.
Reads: V 30
